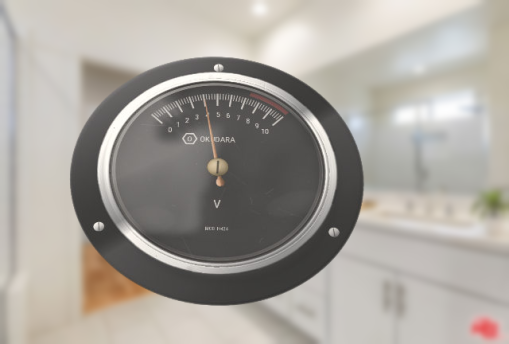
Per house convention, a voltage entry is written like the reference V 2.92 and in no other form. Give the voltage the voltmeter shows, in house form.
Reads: V 4
